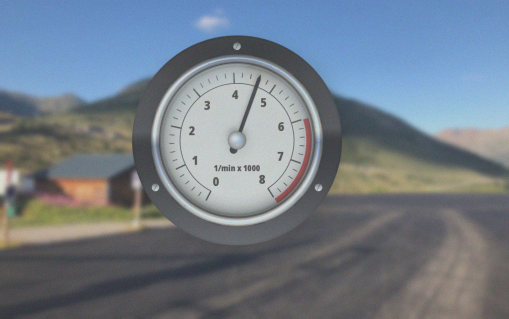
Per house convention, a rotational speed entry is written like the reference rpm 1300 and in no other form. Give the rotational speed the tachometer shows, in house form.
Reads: rpm 4600
